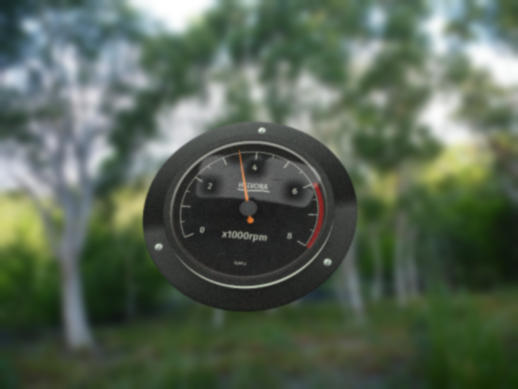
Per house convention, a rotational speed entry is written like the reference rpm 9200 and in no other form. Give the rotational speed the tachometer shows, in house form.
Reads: rpm 3500
